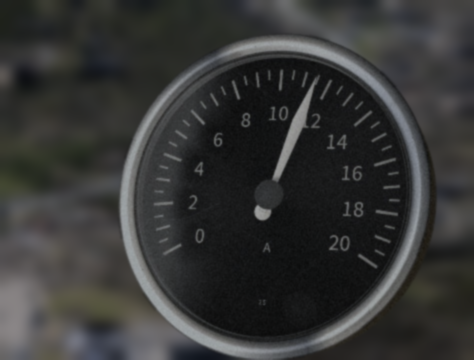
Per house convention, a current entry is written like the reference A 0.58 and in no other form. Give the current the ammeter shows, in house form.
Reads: A 11.5
